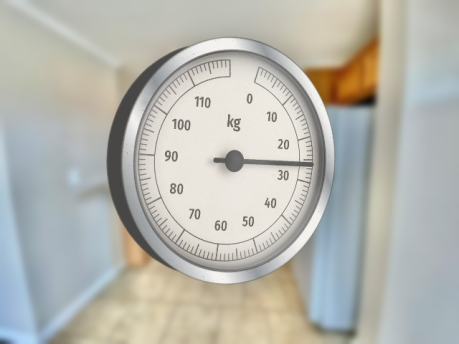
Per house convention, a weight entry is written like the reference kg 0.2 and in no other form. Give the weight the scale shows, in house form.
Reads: kg 26
